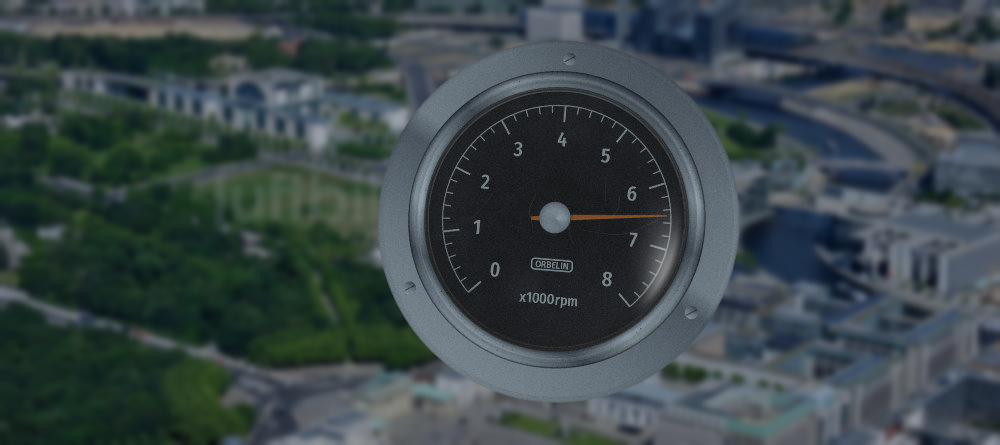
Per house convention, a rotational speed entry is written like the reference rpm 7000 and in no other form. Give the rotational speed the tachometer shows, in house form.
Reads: rpm 6500
